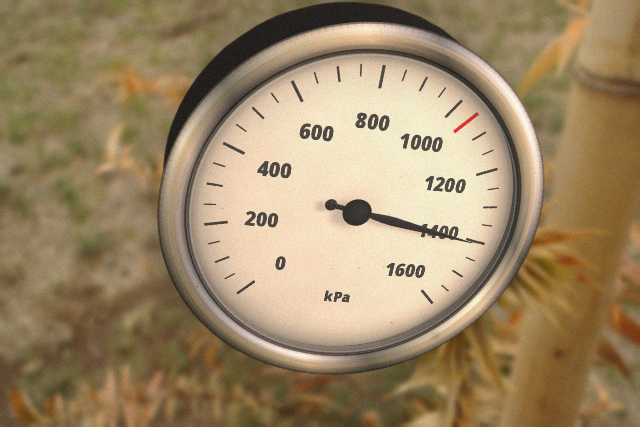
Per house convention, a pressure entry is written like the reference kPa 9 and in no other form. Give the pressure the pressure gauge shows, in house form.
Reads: kPa 1400
